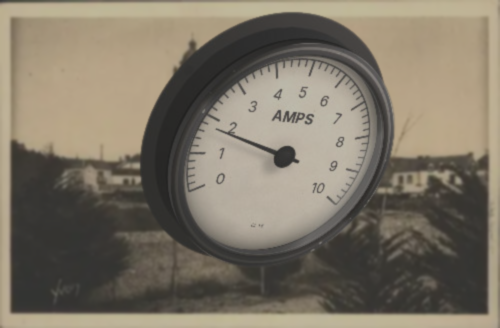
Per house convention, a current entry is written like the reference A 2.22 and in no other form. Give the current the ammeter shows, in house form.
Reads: A 1.8
